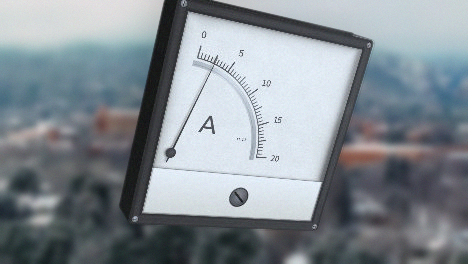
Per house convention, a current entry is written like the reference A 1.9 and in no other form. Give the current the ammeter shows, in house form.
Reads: A 2.5
